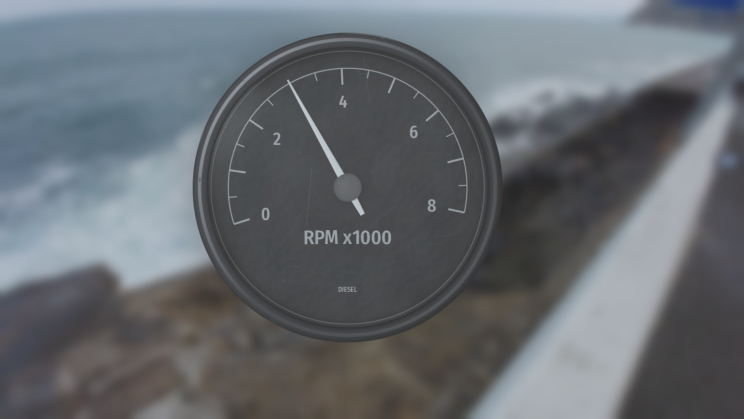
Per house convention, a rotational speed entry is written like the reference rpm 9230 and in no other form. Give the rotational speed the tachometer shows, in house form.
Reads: rpm 3000
